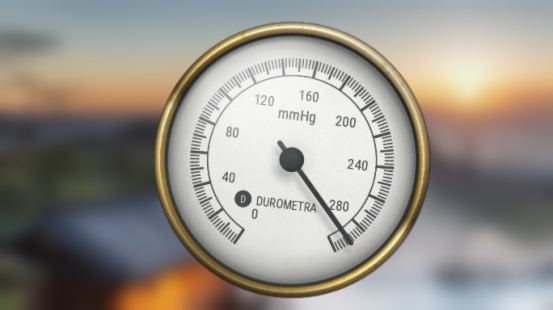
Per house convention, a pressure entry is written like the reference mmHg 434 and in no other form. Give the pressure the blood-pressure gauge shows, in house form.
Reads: mmHg 290
